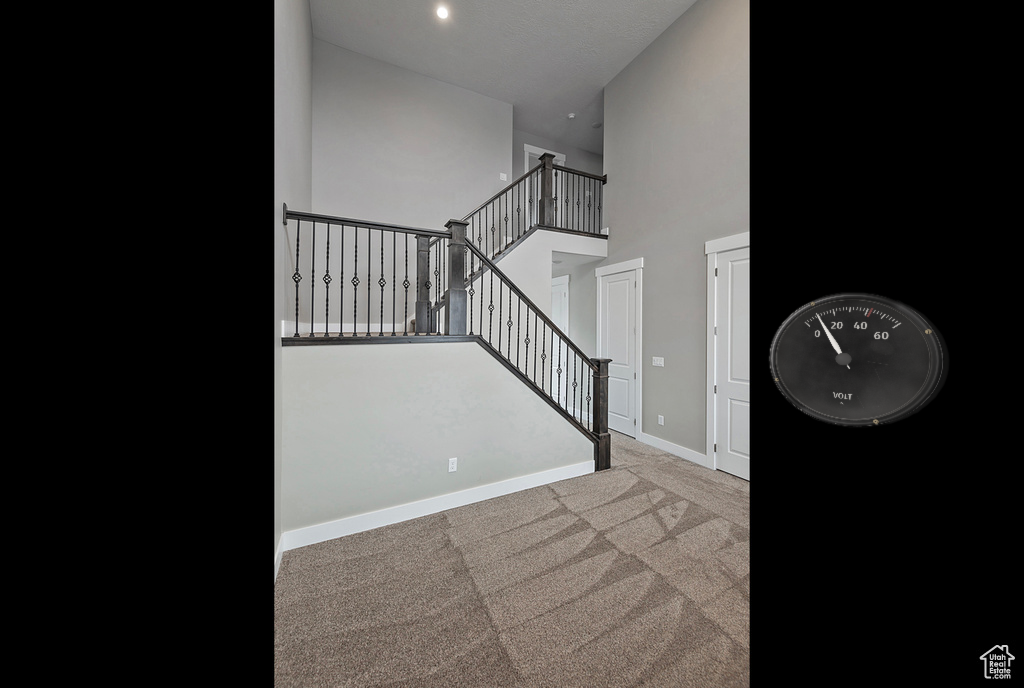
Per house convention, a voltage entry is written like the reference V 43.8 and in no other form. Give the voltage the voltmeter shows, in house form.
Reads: V 10
